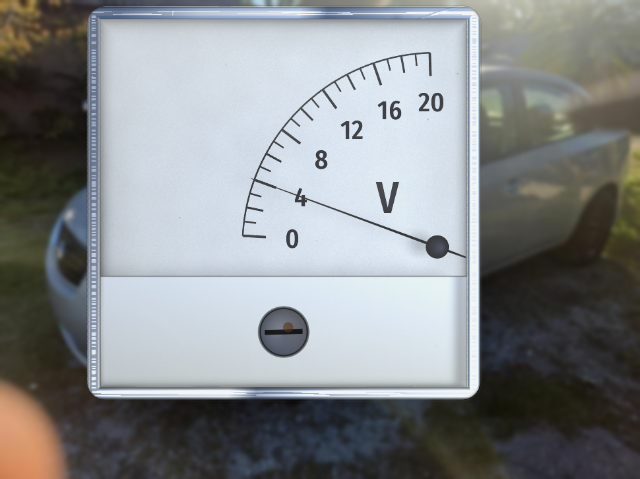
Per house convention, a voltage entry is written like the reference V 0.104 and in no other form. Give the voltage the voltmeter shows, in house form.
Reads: V 4
